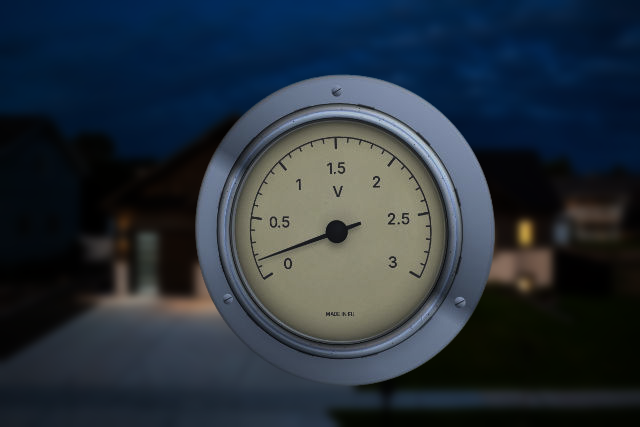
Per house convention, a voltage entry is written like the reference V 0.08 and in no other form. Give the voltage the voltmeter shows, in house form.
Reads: V 0.15
